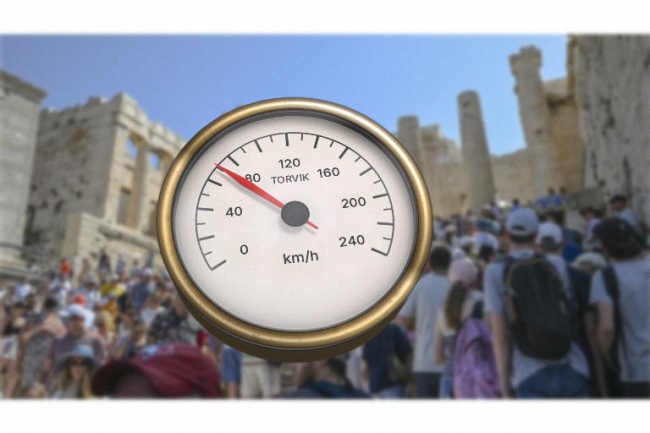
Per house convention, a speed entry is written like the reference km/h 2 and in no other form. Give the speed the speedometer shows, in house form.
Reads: km/h 70
